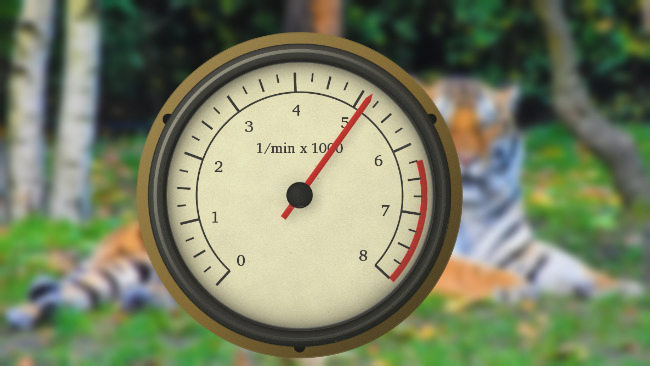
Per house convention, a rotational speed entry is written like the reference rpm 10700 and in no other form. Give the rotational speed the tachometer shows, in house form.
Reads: rpm 5125
